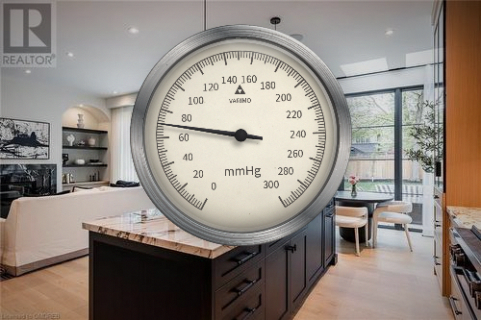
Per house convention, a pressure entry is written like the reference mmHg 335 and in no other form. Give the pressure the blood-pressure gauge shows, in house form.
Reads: mmHg 70
